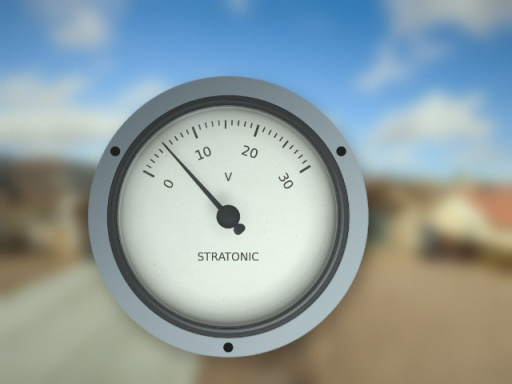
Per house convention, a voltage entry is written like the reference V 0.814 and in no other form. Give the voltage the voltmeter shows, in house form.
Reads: V 5
